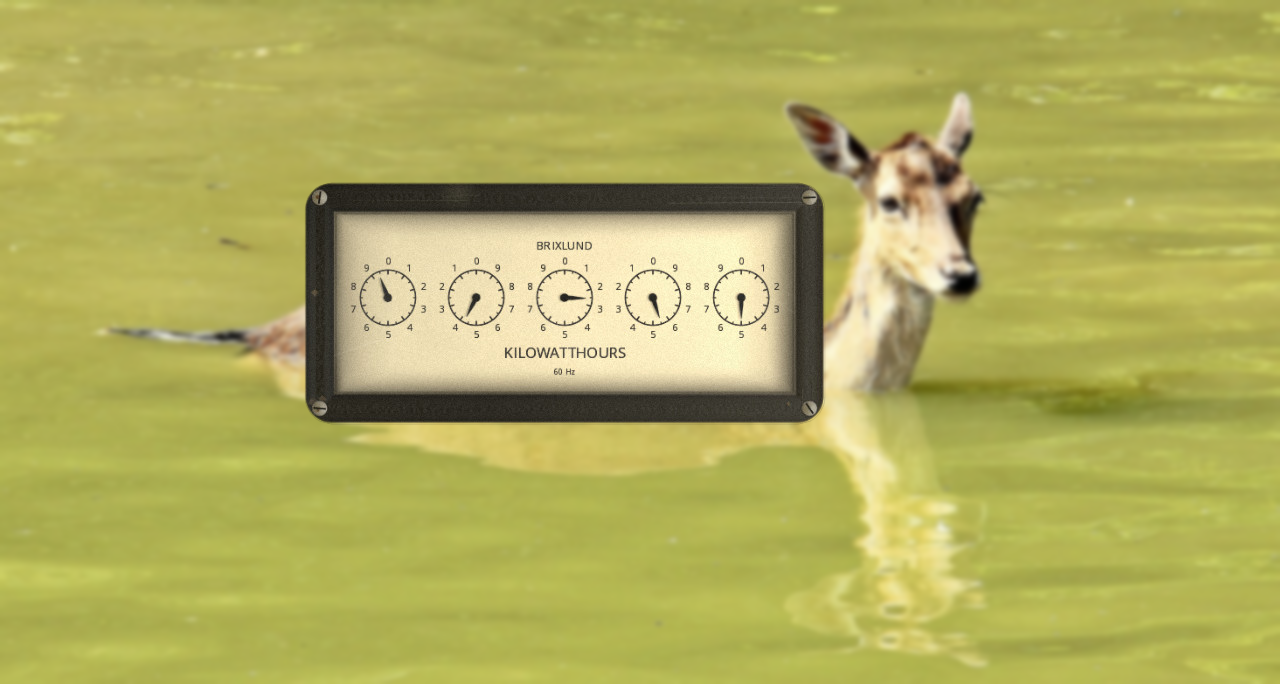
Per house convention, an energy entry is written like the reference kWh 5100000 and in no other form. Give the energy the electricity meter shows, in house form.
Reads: kWh 94255
